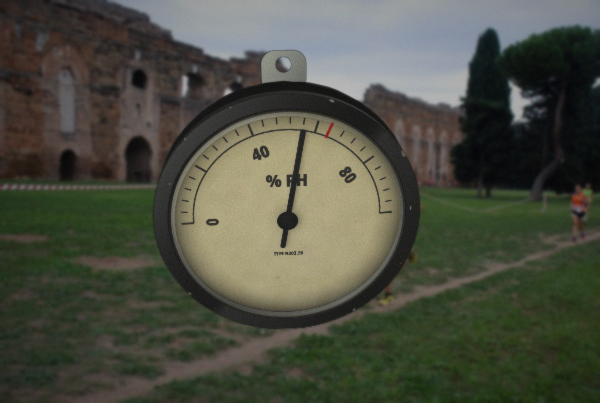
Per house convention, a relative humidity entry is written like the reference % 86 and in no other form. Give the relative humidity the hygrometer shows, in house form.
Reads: % 56
